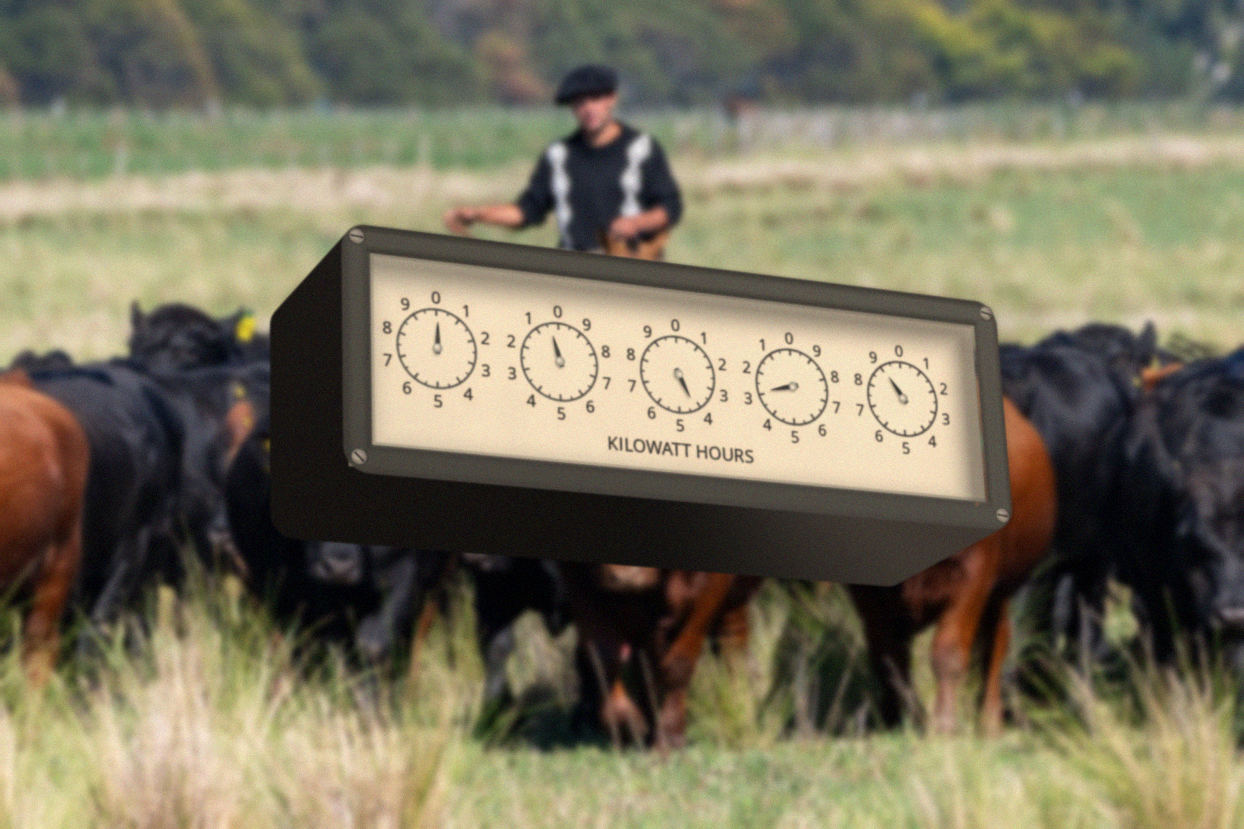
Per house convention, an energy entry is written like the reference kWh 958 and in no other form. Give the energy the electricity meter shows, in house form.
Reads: kWh 429
